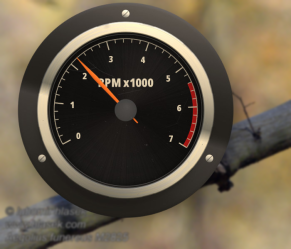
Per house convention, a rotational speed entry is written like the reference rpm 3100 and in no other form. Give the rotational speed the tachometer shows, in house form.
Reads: rpm 2200
